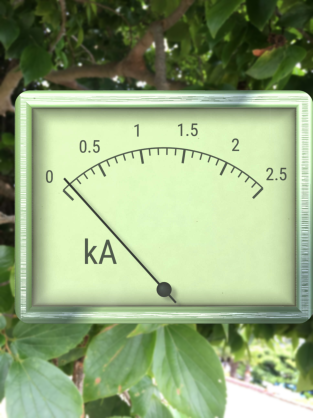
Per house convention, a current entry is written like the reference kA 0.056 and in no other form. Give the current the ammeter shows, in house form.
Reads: kA 0.1
